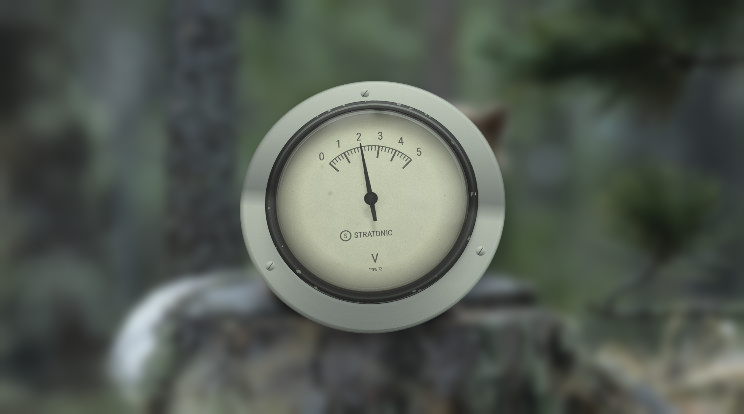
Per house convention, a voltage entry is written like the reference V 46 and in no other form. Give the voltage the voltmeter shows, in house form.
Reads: V 2
